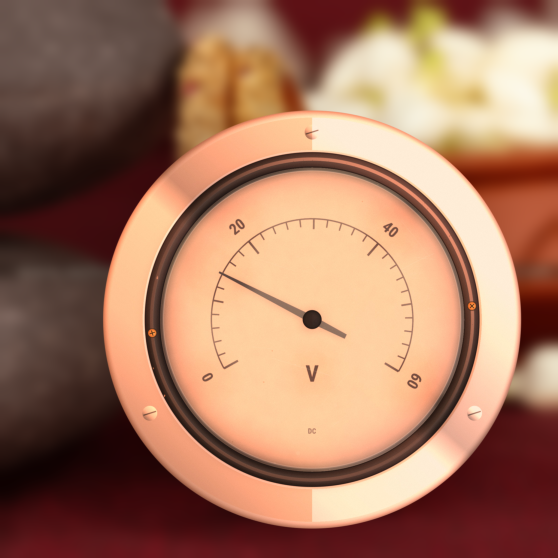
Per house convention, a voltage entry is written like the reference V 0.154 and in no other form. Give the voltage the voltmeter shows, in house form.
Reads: V 14
